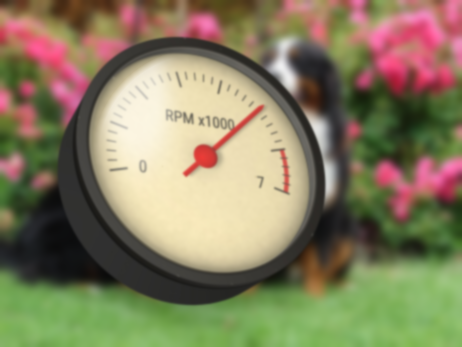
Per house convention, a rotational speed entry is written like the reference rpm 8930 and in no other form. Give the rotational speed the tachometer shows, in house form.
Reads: rpm 5000
